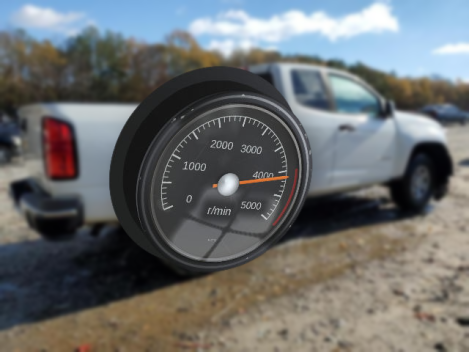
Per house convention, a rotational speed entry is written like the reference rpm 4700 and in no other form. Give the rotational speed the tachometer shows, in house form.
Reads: rpm 4100
